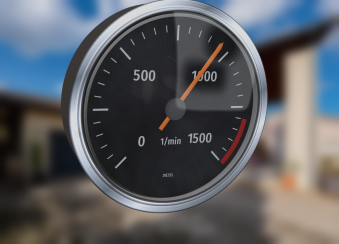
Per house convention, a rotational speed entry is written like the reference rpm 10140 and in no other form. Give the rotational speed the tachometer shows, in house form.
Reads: rpm 950
